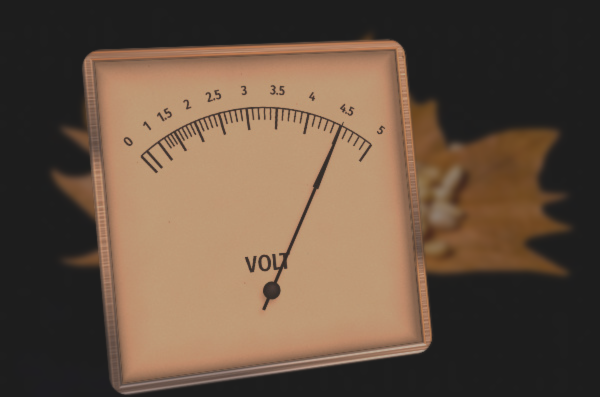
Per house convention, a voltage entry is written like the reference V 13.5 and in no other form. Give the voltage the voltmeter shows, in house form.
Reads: V 4.5
